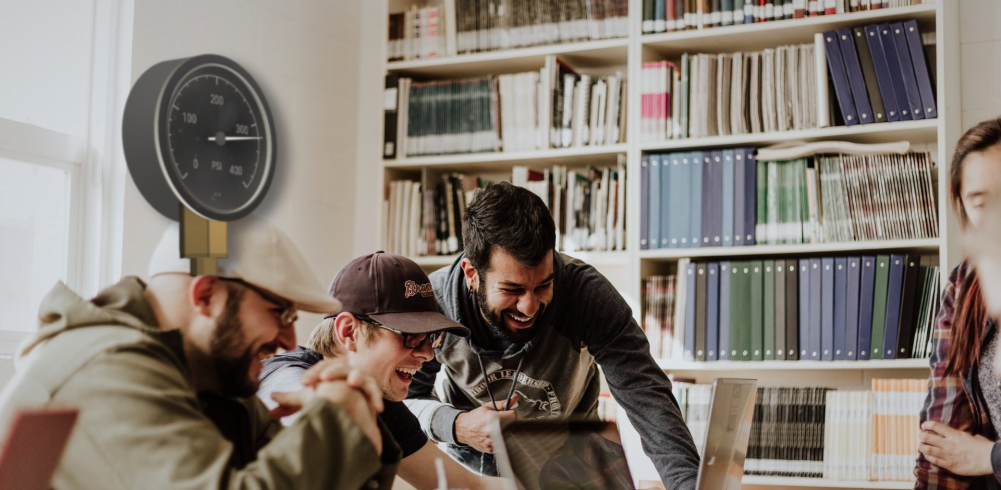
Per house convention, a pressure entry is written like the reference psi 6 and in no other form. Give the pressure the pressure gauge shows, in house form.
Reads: psi 320
